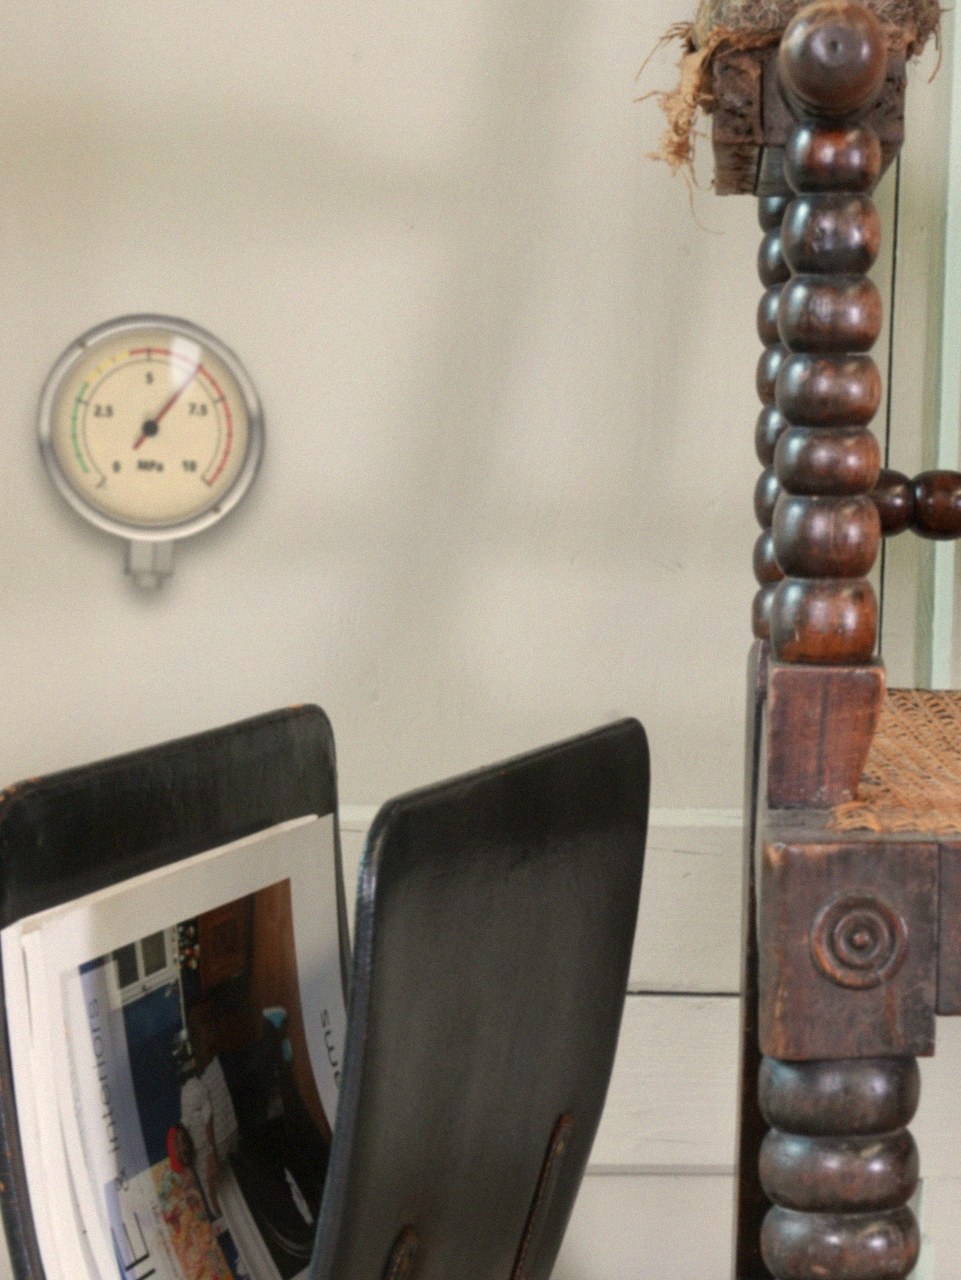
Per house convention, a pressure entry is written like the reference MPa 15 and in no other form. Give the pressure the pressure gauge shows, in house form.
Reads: MPa 6.5
